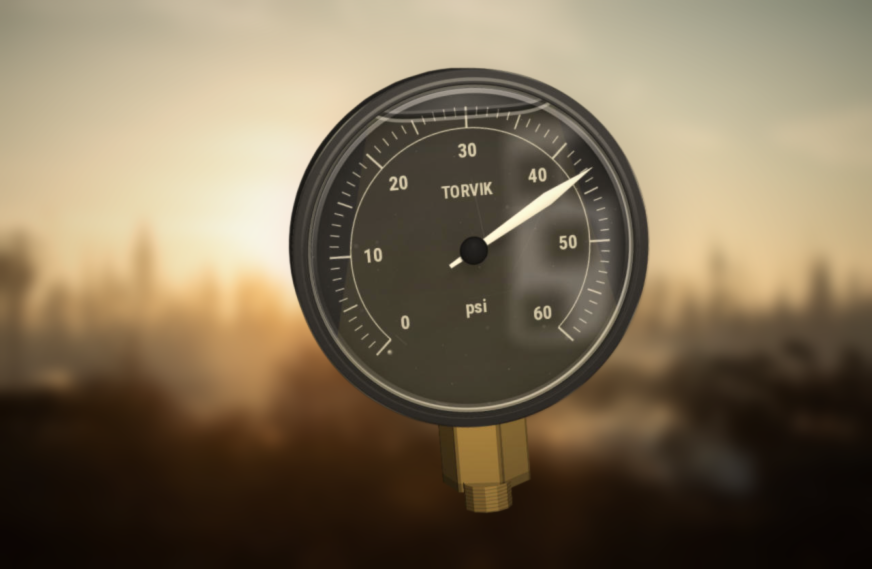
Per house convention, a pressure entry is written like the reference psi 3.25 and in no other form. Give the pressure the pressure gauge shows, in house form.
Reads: psi 43
